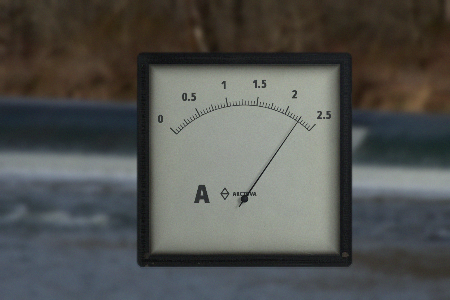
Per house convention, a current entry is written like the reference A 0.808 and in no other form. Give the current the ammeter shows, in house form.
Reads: A 2.25
